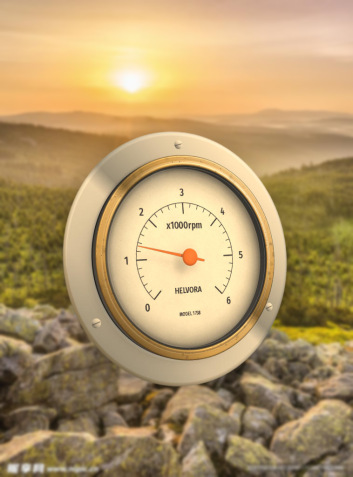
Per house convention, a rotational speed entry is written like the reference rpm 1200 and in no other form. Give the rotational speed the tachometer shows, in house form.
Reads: rpm 1300
